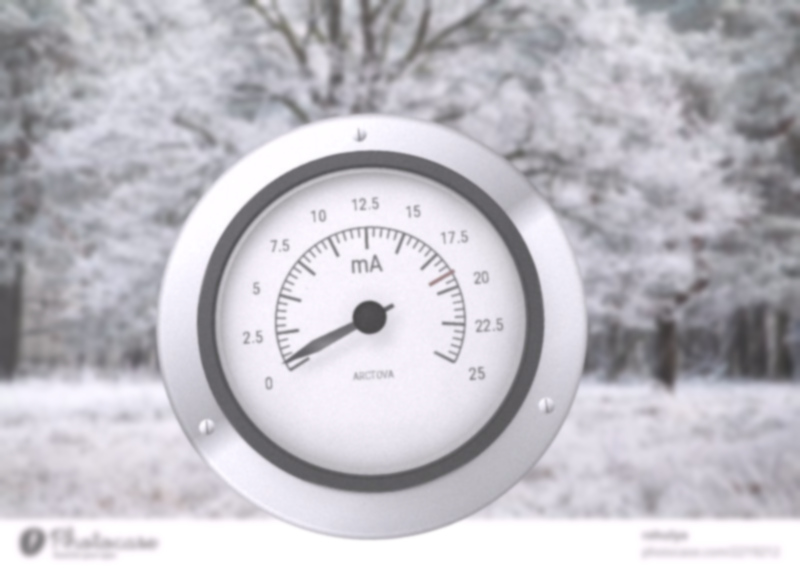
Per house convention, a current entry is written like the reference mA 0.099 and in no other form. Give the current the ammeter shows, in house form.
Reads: mA 0.5
